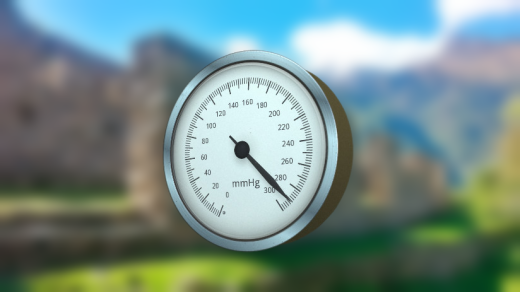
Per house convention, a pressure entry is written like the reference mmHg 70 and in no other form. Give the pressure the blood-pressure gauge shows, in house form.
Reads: mmHg 290
